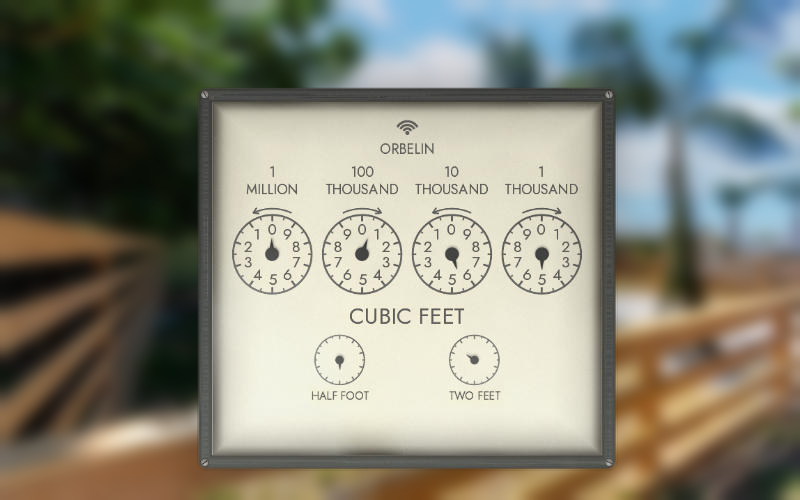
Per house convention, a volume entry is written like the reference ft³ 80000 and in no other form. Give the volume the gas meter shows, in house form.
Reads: ft³ 5500
